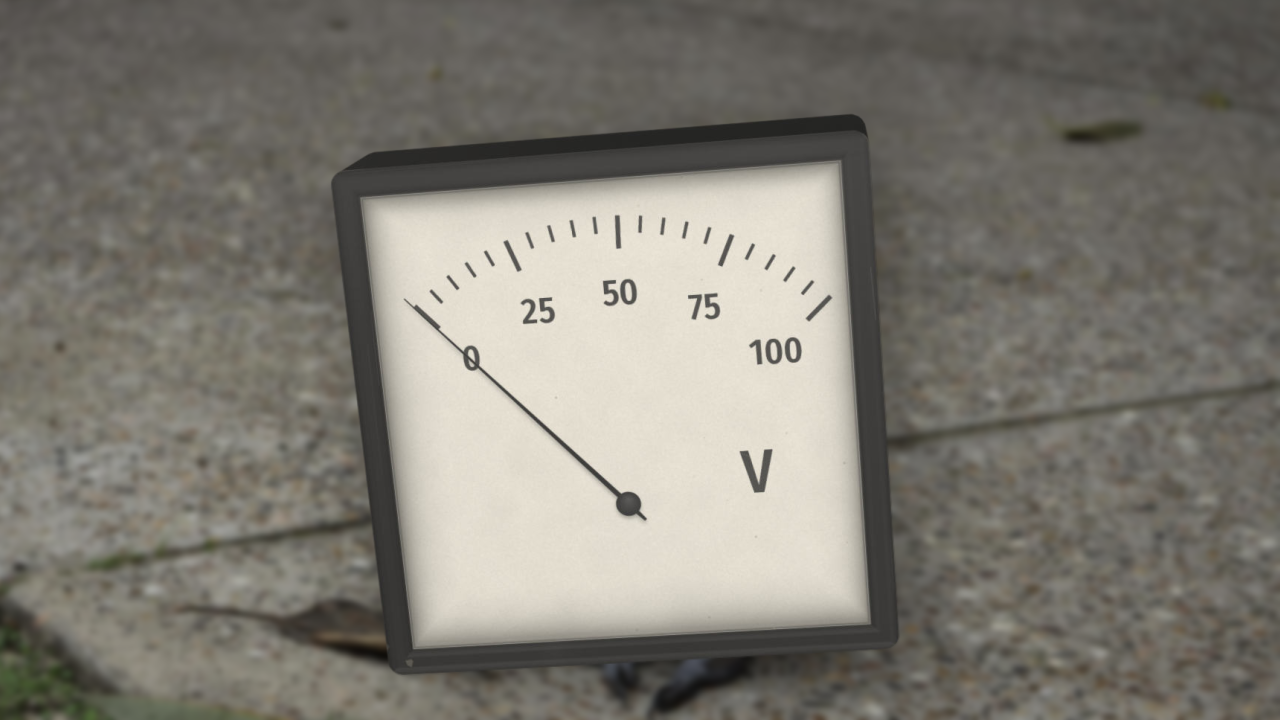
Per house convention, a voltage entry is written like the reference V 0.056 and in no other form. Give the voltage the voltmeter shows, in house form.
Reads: V 0
